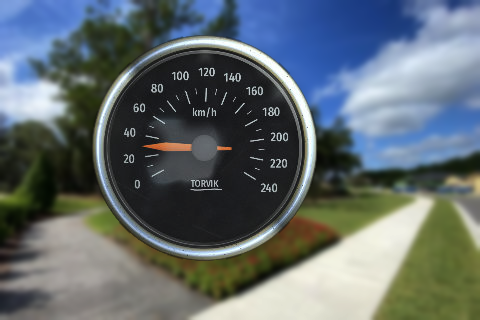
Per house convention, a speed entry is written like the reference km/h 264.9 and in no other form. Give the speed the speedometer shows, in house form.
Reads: km/h 30
